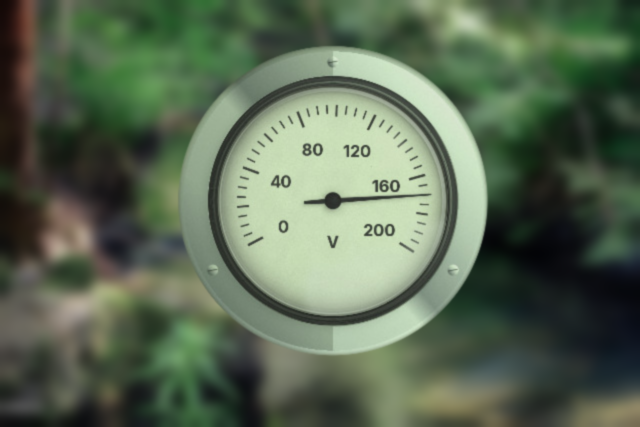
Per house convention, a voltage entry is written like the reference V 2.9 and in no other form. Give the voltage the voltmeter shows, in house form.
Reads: V 170
